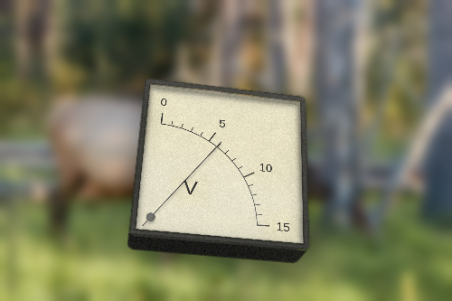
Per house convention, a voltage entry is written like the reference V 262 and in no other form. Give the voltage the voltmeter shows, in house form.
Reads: V 6
